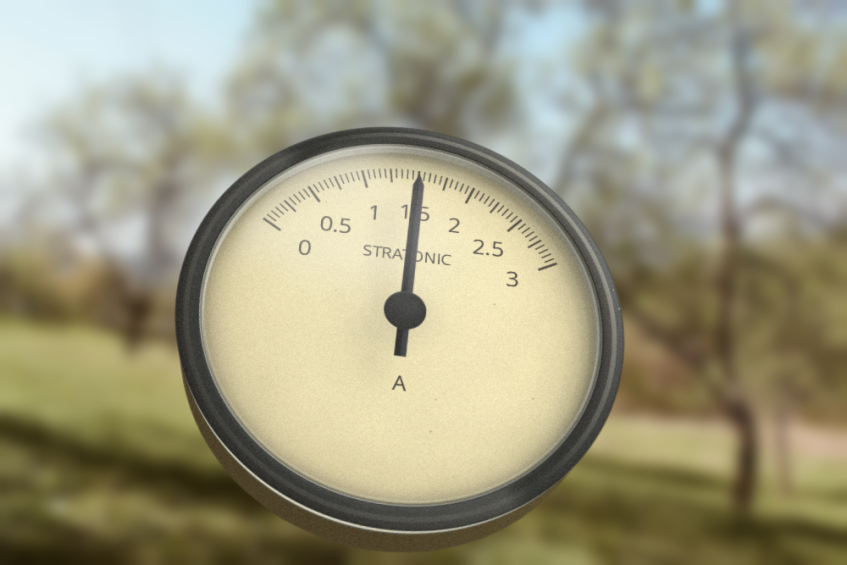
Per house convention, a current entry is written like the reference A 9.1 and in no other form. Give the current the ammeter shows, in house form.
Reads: A 1.5
